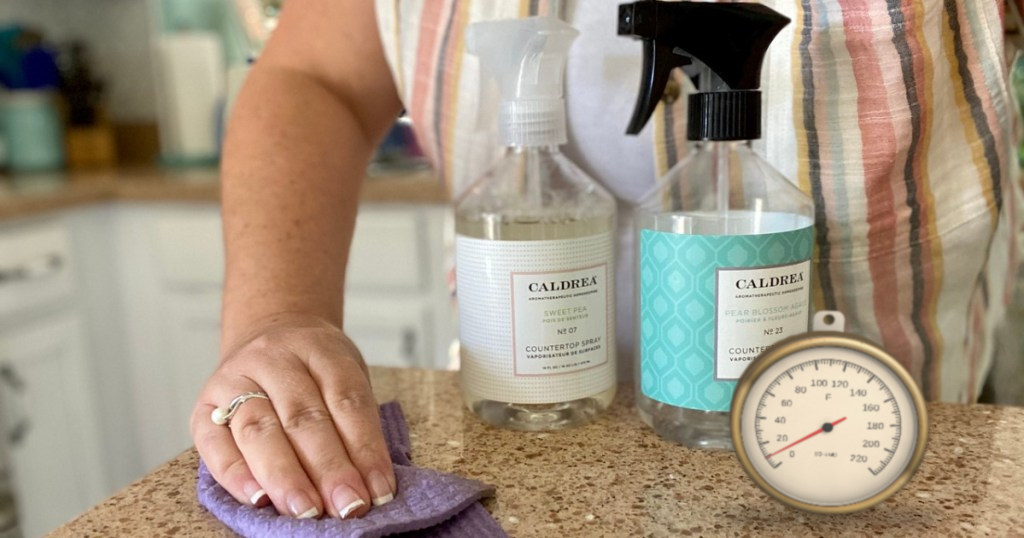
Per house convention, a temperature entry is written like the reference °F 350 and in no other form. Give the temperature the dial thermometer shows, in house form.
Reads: °F 10
